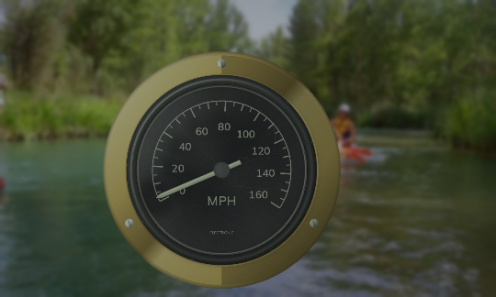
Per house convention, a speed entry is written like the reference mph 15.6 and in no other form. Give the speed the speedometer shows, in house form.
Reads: mph 2.5
